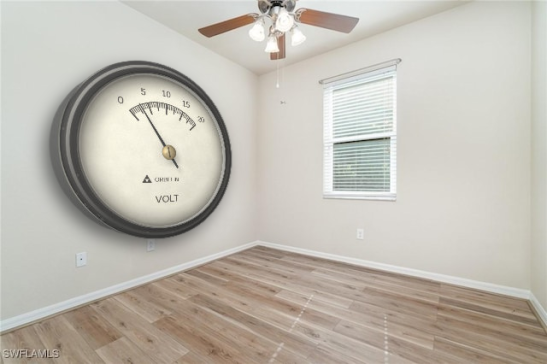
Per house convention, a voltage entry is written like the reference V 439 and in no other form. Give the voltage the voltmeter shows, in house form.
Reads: V 2.5
